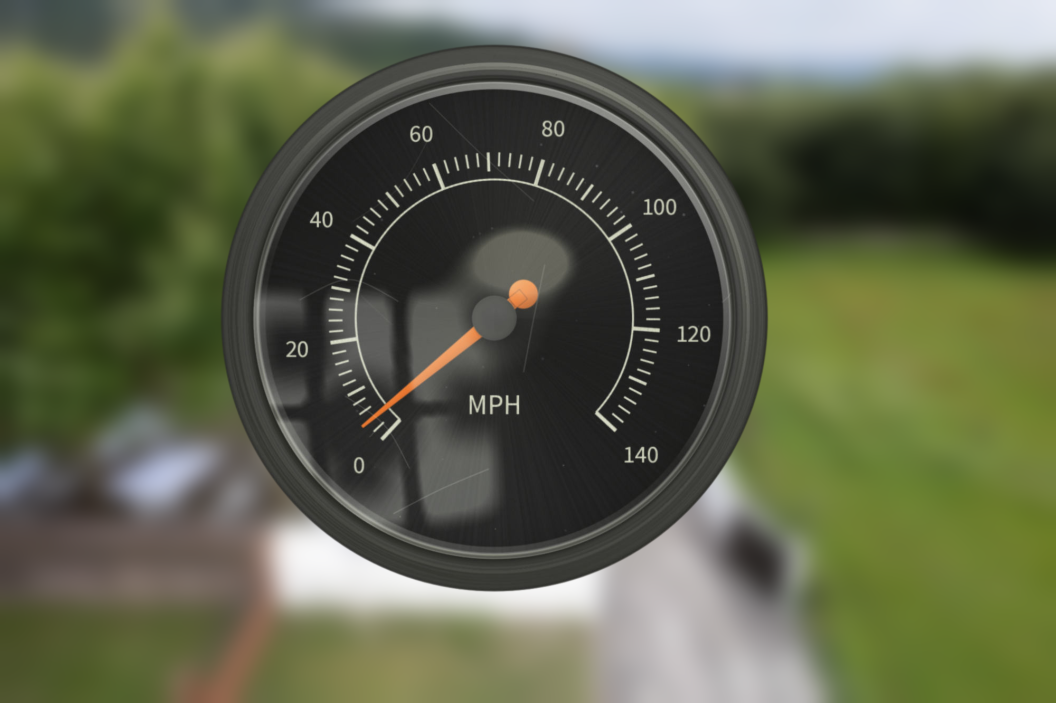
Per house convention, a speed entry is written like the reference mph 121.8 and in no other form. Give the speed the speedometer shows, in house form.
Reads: mph 4
